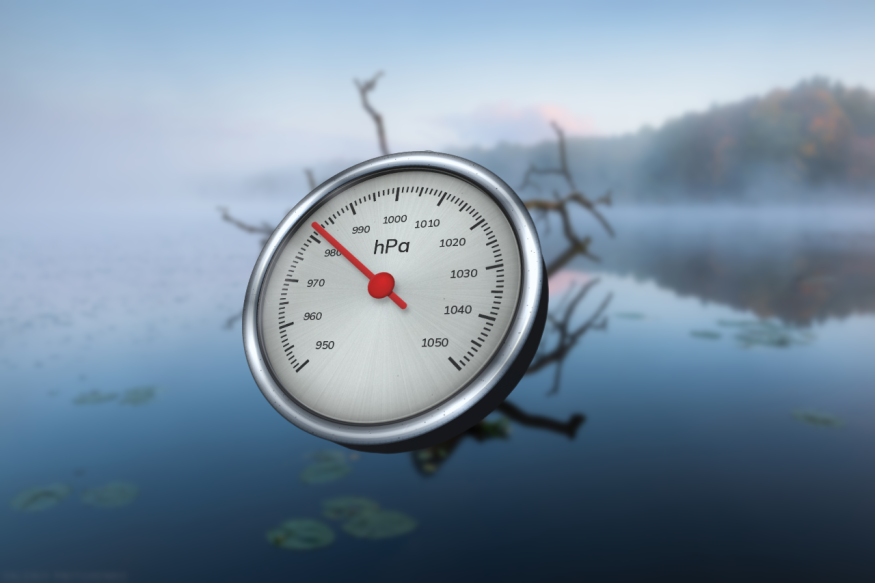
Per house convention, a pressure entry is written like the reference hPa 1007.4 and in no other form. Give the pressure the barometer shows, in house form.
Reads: hPa 982
